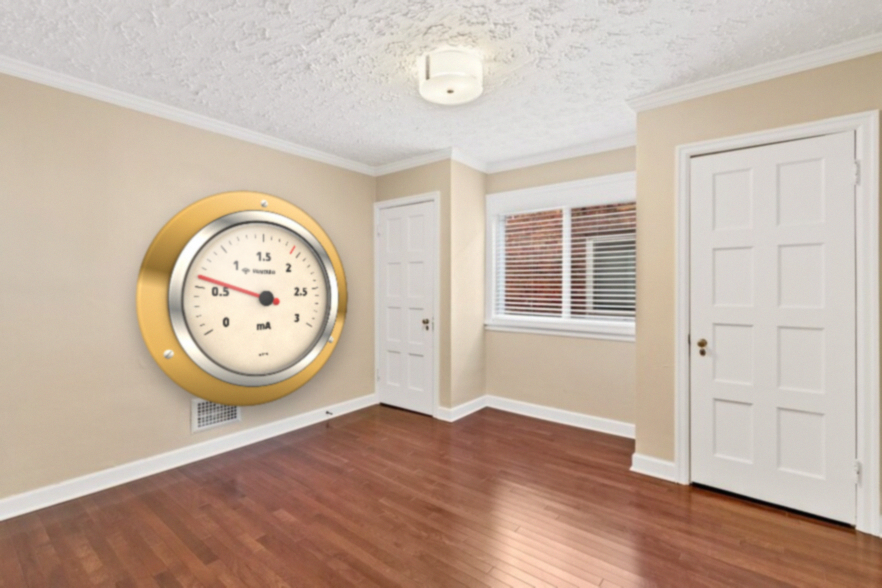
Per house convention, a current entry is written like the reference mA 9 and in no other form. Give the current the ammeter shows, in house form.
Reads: mA 0.6
